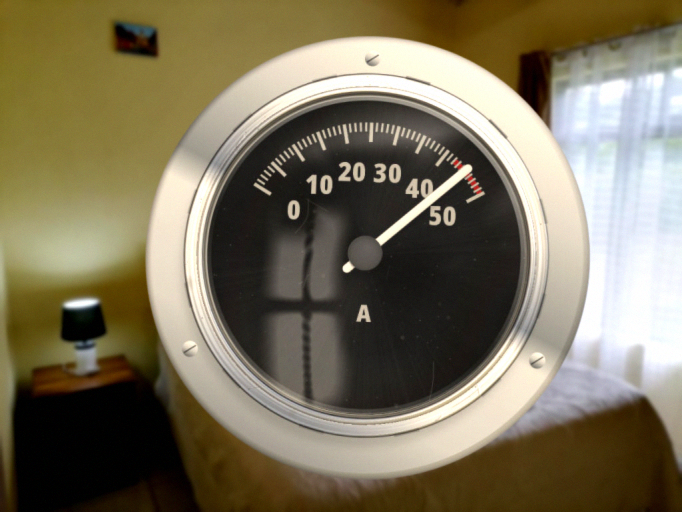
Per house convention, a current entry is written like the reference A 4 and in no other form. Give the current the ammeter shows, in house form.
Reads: A 45
